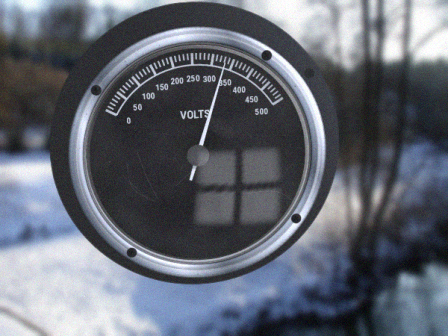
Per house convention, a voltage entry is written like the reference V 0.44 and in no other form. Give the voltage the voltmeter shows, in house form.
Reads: V 330
